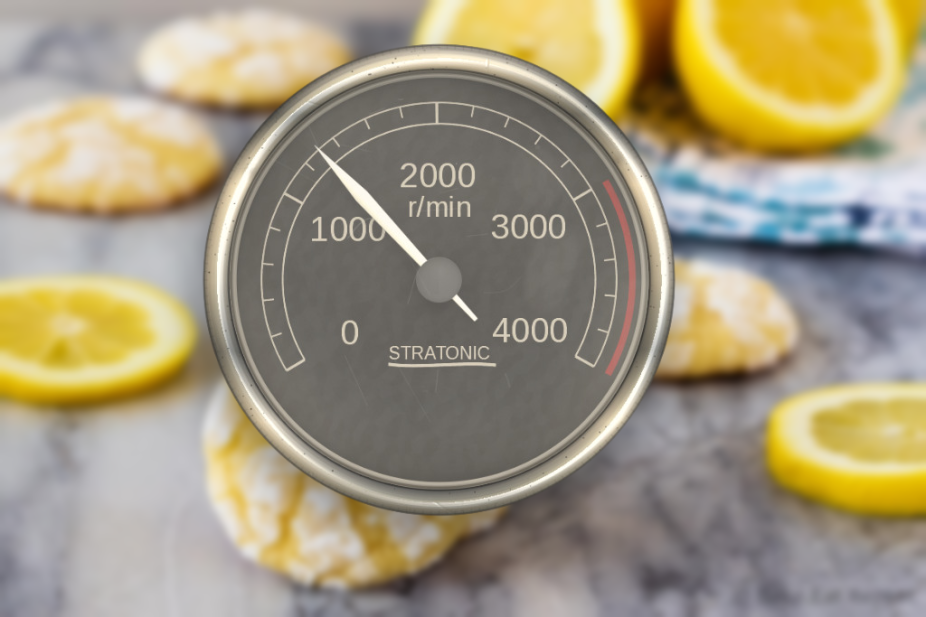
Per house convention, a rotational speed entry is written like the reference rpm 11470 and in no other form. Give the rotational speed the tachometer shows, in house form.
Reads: rpm 1300
